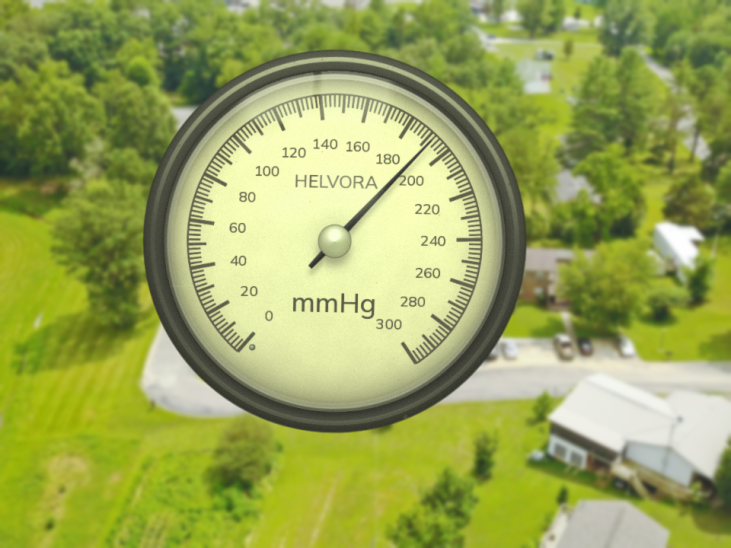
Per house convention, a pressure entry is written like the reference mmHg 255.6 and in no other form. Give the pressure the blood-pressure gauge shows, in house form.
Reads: mmHg 192
